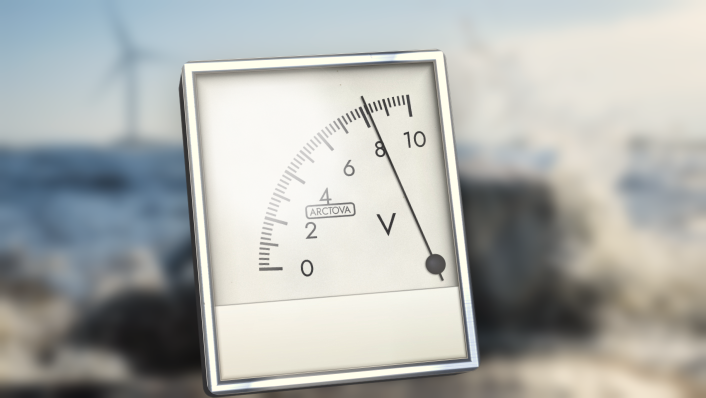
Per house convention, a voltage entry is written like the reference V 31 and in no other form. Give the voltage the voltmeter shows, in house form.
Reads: V 8.2
